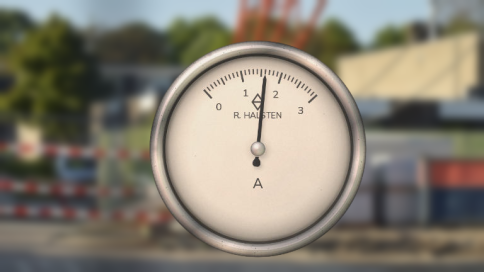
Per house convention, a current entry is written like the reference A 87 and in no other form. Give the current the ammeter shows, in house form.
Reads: A 1.6
